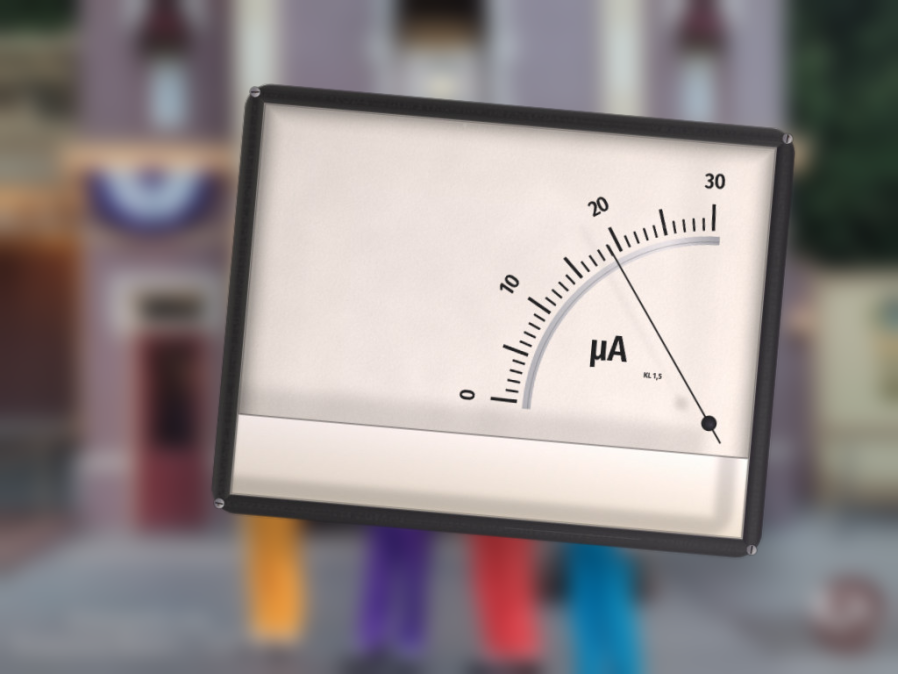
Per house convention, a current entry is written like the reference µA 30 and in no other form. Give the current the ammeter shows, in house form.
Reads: µA 19
